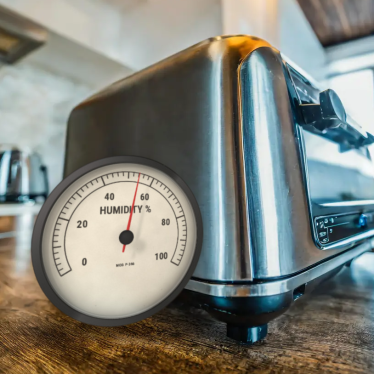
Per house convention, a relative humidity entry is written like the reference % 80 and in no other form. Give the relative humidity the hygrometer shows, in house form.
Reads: % 54
